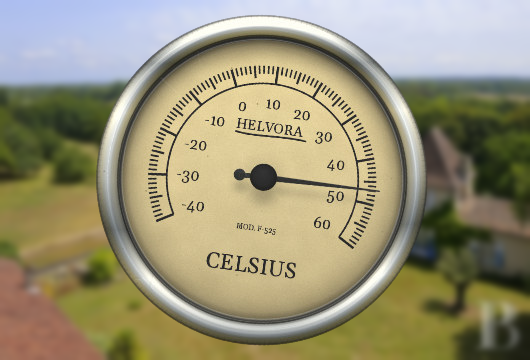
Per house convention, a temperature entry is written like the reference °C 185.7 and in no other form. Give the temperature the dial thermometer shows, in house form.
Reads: °C 47
